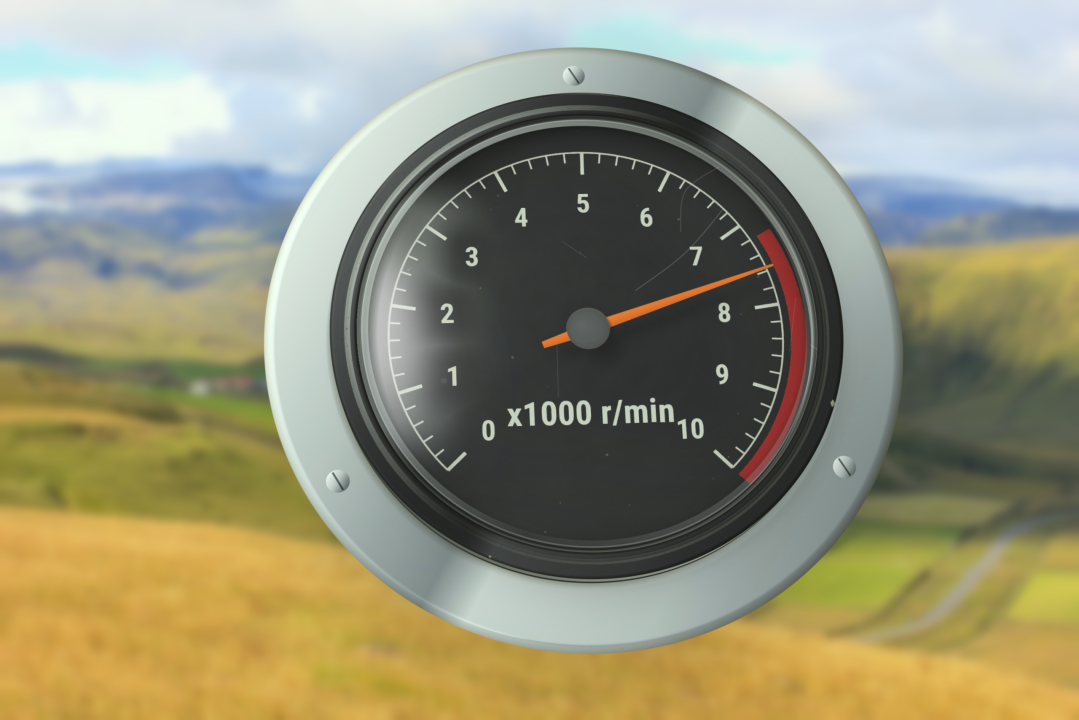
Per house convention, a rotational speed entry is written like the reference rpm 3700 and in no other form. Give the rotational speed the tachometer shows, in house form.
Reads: rpm 7600
